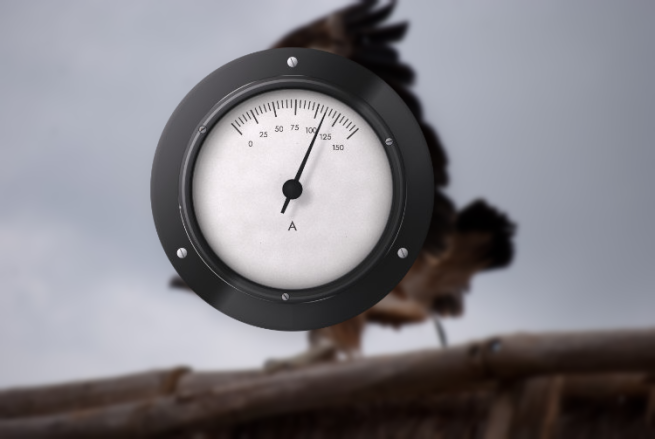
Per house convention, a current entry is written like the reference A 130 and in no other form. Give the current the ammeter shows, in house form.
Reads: A 110
